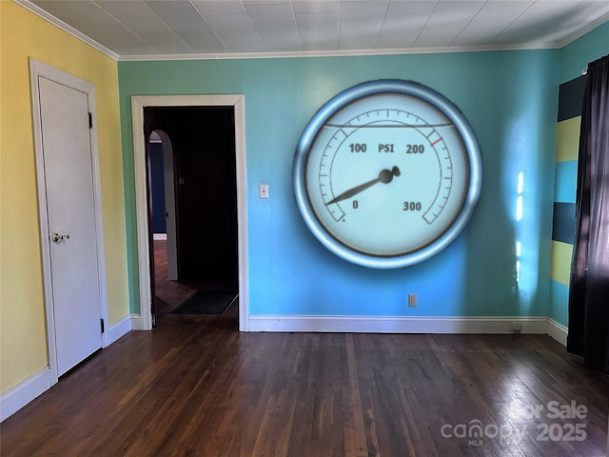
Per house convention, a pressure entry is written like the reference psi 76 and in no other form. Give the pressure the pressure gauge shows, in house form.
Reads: psi 20
